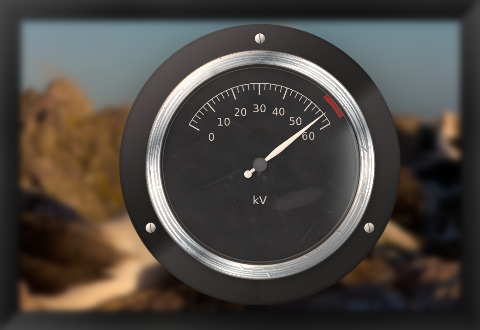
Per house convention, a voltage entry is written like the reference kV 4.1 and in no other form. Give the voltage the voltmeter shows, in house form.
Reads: kV 56
